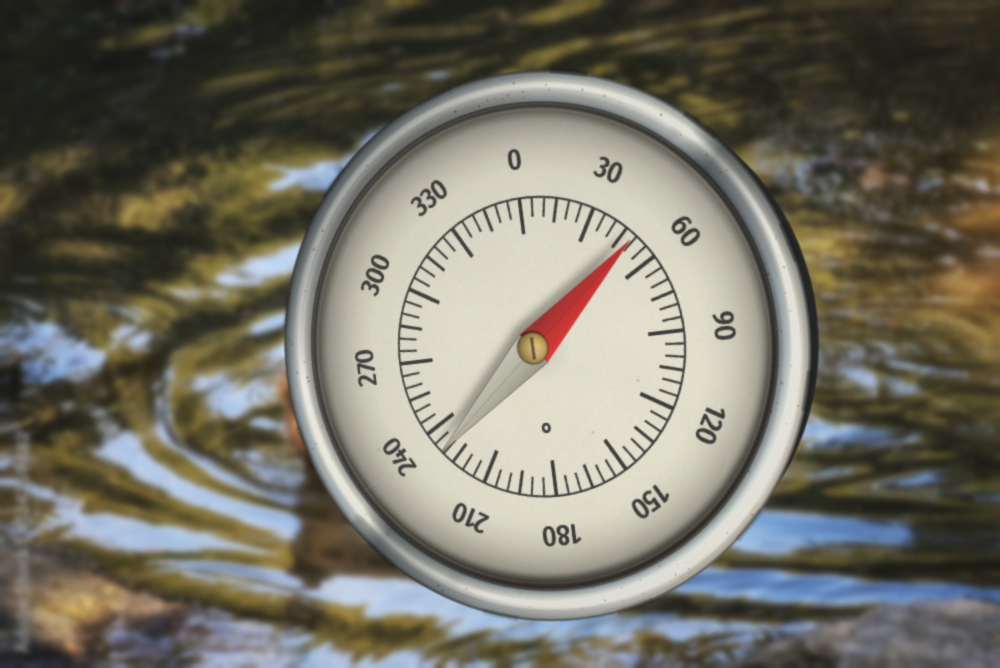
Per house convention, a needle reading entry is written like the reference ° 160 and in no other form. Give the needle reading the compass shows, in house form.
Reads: ° 50
